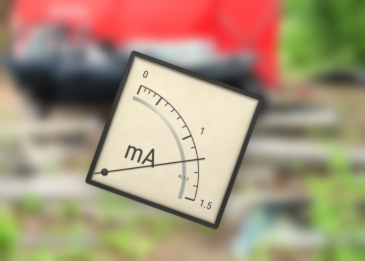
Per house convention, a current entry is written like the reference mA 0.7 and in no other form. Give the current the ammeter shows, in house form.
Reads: mA 1.2
